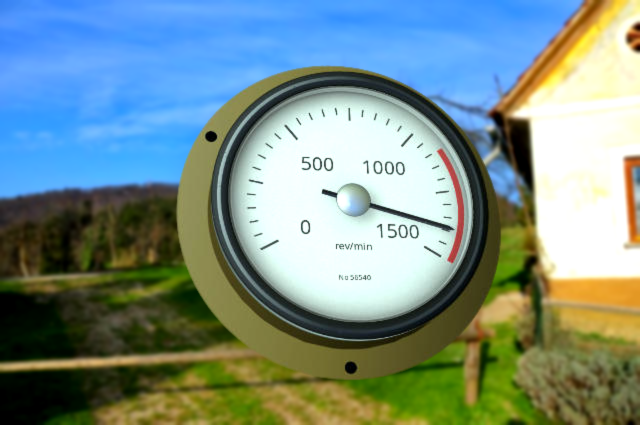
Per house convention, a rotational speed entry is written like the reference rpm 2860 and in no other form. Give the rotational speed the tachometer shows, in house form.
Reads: rpm 1400
